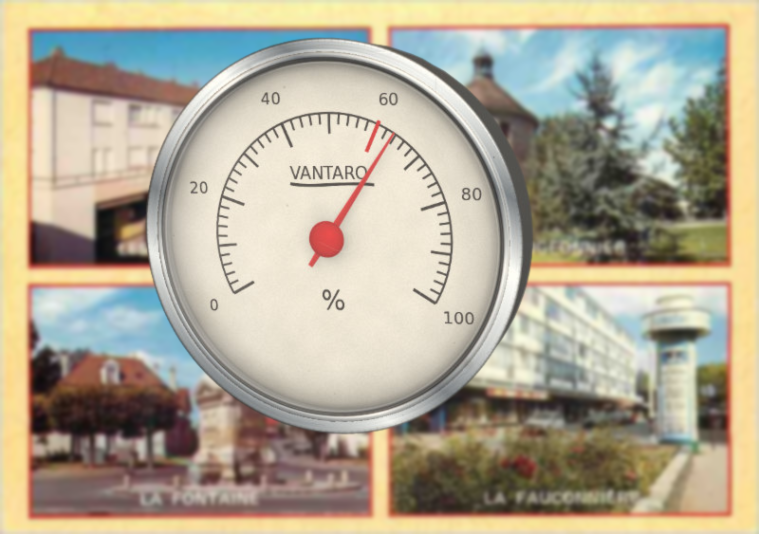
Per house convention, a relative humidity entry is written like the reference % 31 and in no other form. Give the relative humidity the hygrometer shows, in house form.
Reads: % 64
